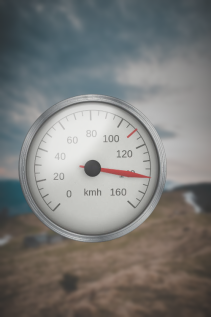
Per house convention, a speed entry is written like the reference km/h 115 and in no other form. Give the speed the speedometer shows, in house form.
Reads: km/h 140
